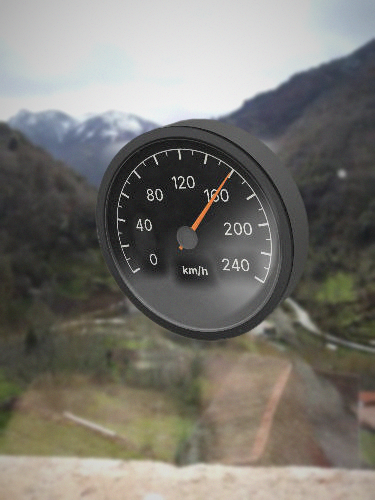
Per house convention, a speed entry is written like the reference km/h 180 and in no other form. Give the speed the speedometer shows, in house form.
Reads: km/h 160
